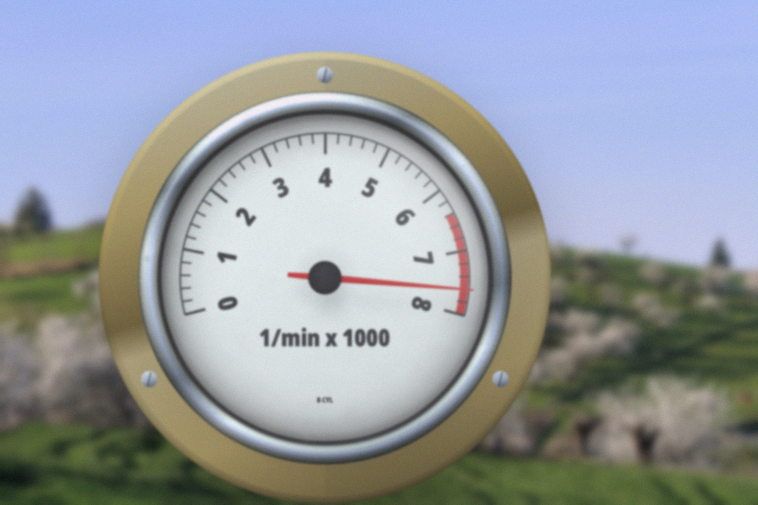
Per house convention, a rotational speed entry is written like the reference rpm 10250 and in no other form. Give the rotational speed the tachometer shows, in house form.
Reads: rpm 7600
